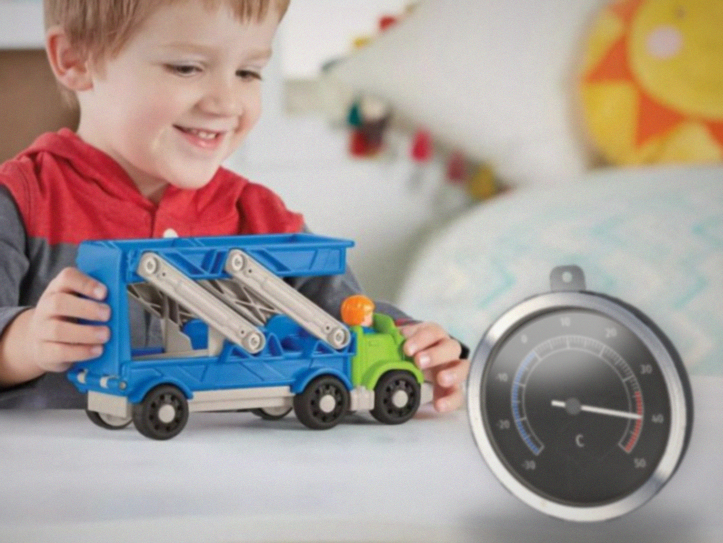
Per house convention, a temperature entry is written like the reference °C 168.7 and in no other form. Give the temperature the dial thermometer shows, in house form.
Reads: °C 40
